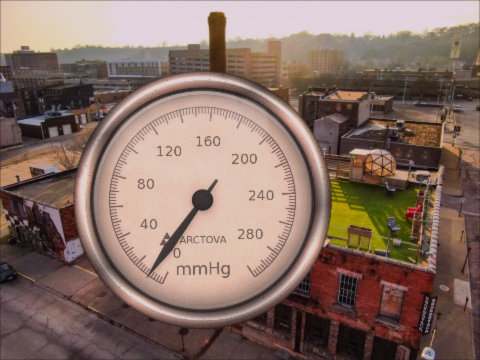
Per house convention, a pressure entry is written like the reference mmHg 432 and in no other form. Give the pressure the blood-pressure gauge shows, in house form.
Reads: mmHg 10
